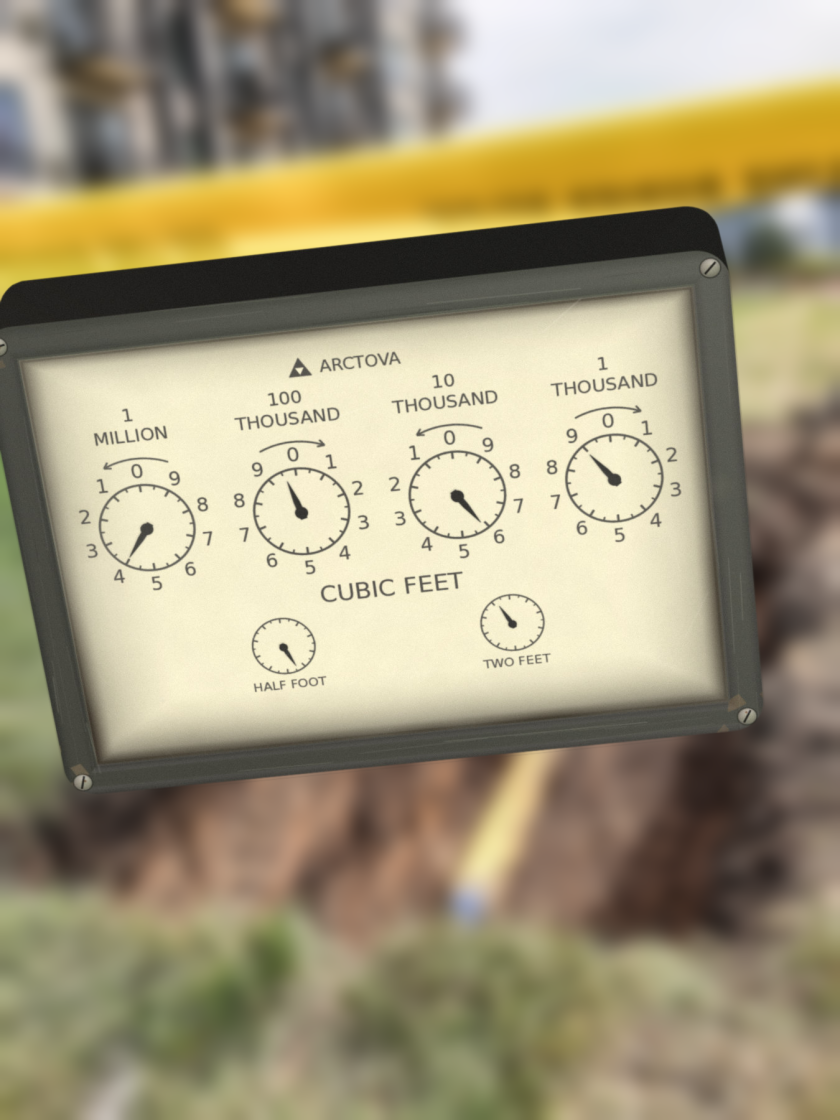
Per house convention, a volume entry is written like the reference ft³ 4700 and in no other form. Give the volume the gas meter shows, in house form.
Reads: ft³ 395900
